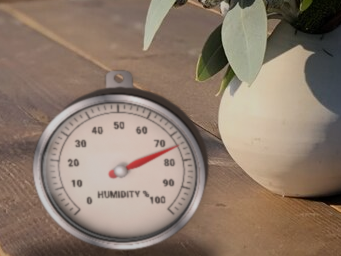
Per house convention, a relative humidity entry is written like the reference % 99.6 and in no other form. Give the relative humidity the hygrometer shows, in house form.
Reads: % 74
